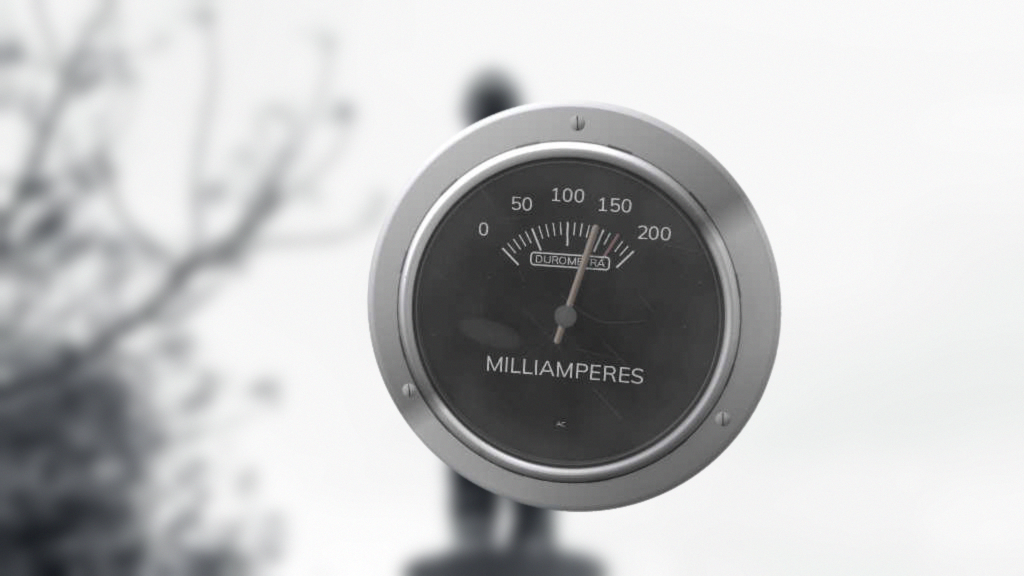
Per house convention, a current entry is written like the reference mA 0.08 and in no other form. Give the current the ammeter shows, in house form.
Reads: mA 140
